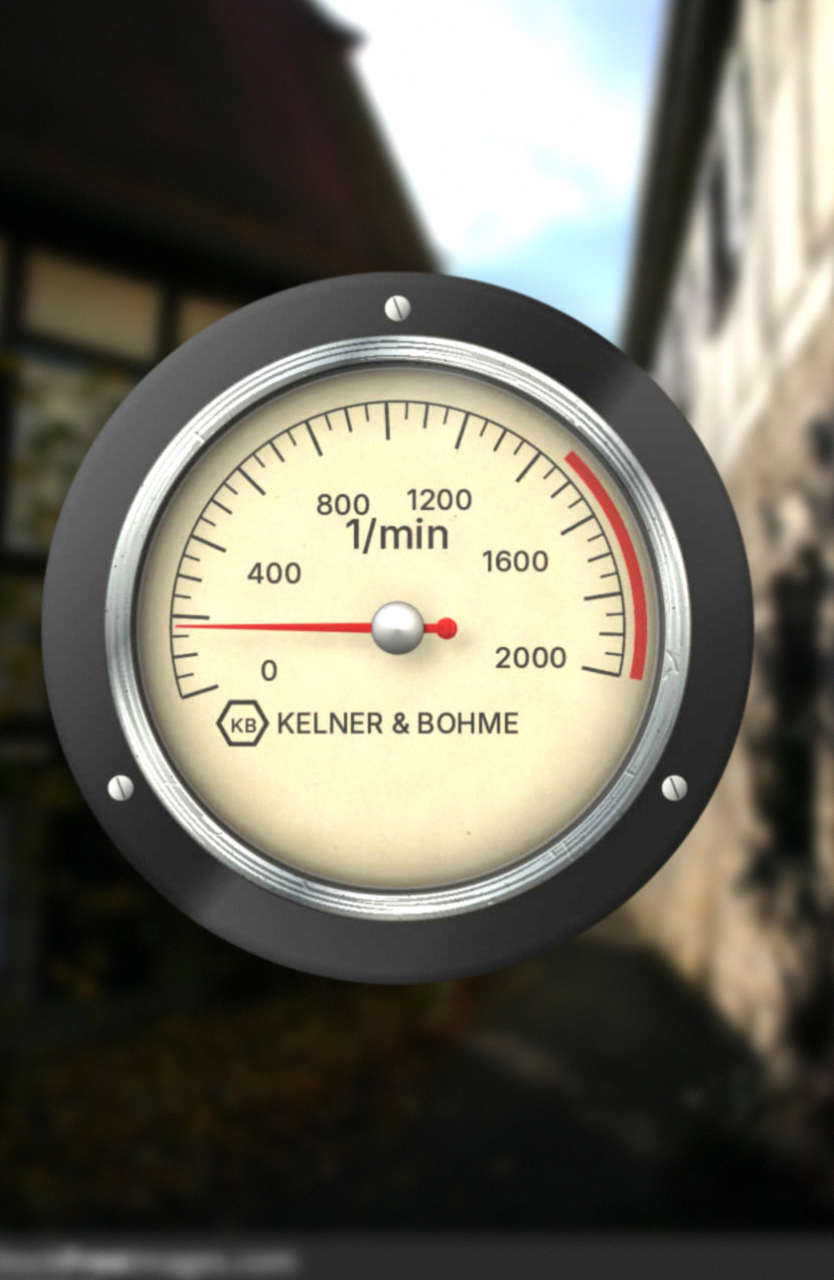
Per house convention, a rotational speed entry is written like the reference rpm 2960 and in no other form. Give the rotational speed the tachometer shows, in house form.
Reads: rpm 175
